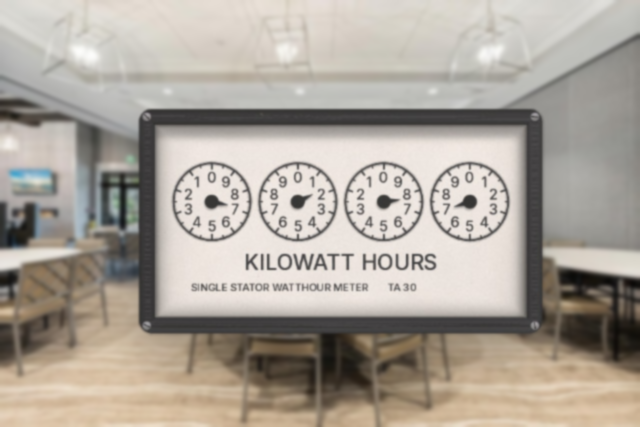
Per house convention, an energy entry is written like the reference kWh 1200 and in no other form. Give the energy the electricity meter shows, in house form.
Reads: kWh 7177
